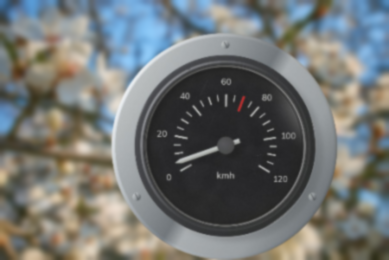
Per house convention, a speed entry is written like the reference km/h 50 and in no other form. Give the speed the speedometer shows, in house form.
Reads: km/h 5
